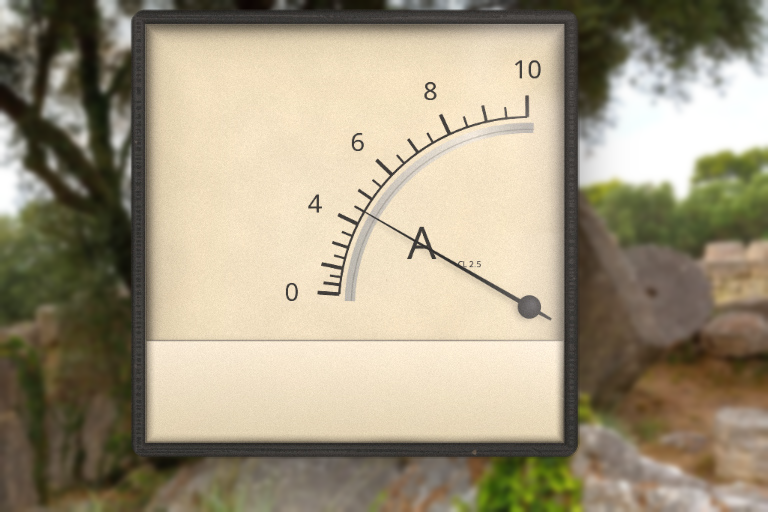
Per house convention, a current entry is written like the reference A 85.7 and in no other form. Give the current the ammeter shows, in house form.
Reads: A 4.5
